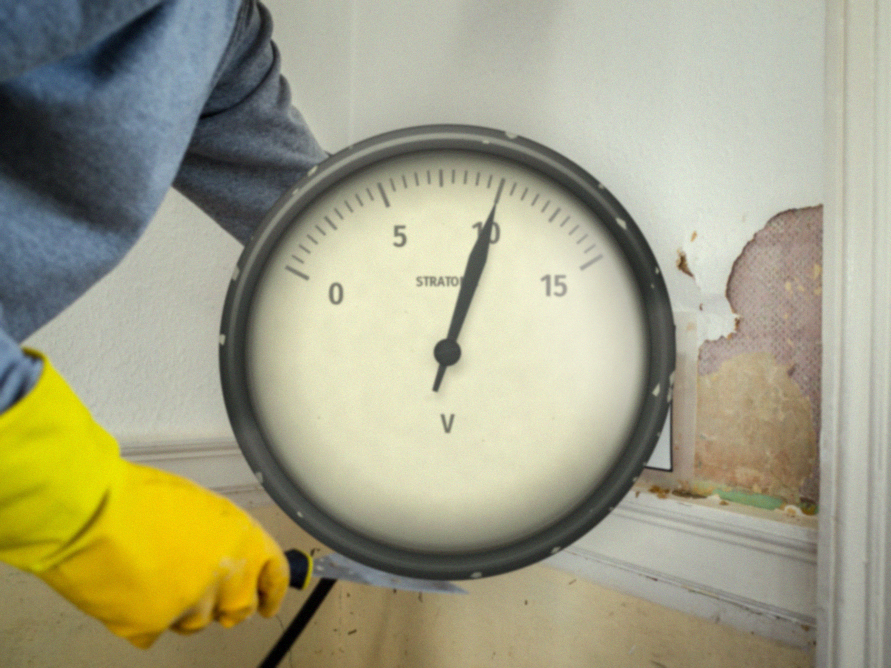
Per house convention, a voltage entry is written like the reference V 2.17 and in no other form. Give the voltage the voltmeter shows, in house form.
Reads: V 10
